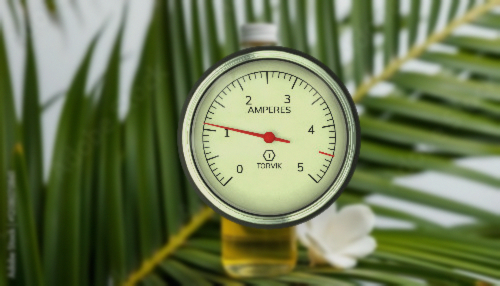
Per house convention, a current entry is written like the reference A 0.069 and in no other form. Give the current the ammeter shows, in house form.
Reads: A 1.1
